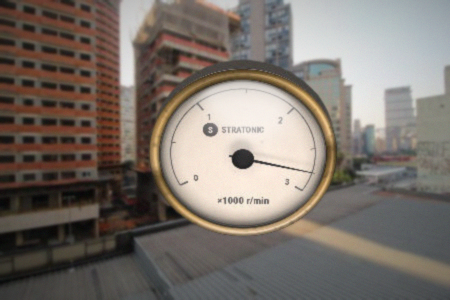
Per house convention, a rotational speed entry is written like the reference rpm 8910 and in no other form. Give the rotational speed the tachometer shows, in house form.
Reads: rpm 2750
